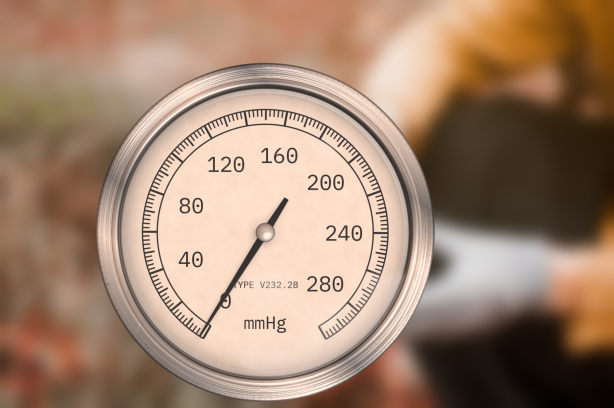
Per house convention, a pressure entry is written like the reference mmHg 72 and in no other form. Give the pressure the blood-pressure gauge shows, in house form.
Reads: mmHg 2
